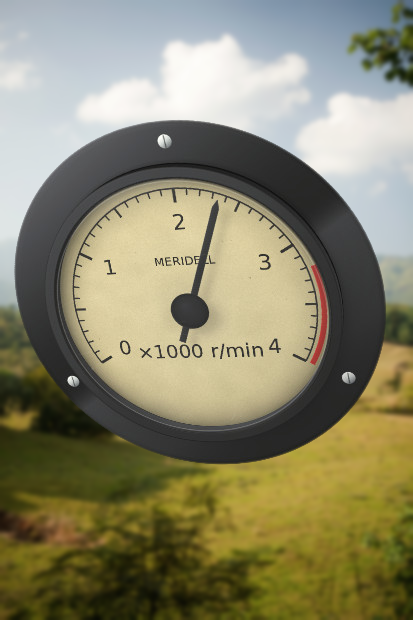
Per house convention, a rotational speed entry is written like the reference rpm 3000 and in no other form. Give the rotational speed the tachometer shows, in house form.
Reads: rpm 2350
